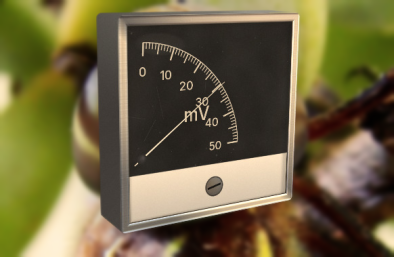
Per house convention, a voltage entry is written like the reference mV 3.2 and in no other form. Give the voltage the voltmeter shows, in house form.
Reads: mV 30
